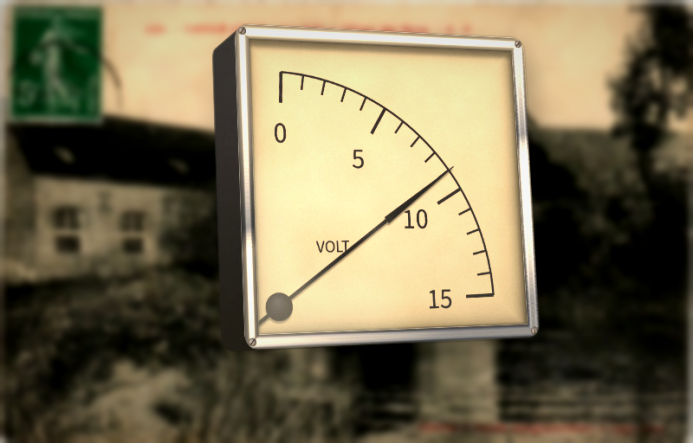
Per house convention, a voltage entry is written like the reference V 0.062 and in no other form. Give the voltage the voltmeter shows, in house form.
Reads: V 9
